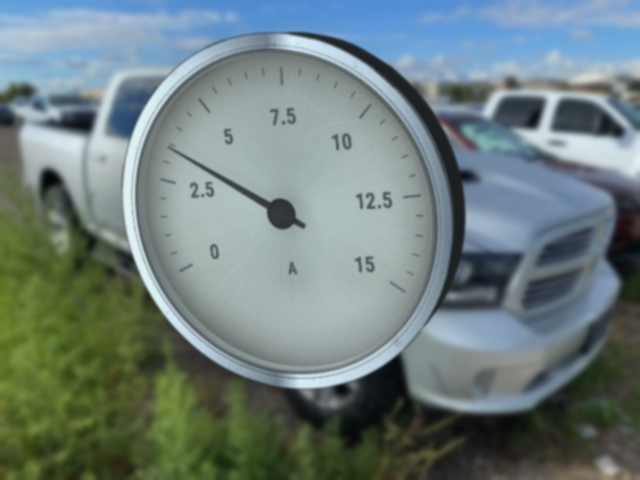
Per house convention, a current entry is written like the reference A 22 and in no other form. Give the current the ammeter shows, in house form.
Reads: A 3.5
